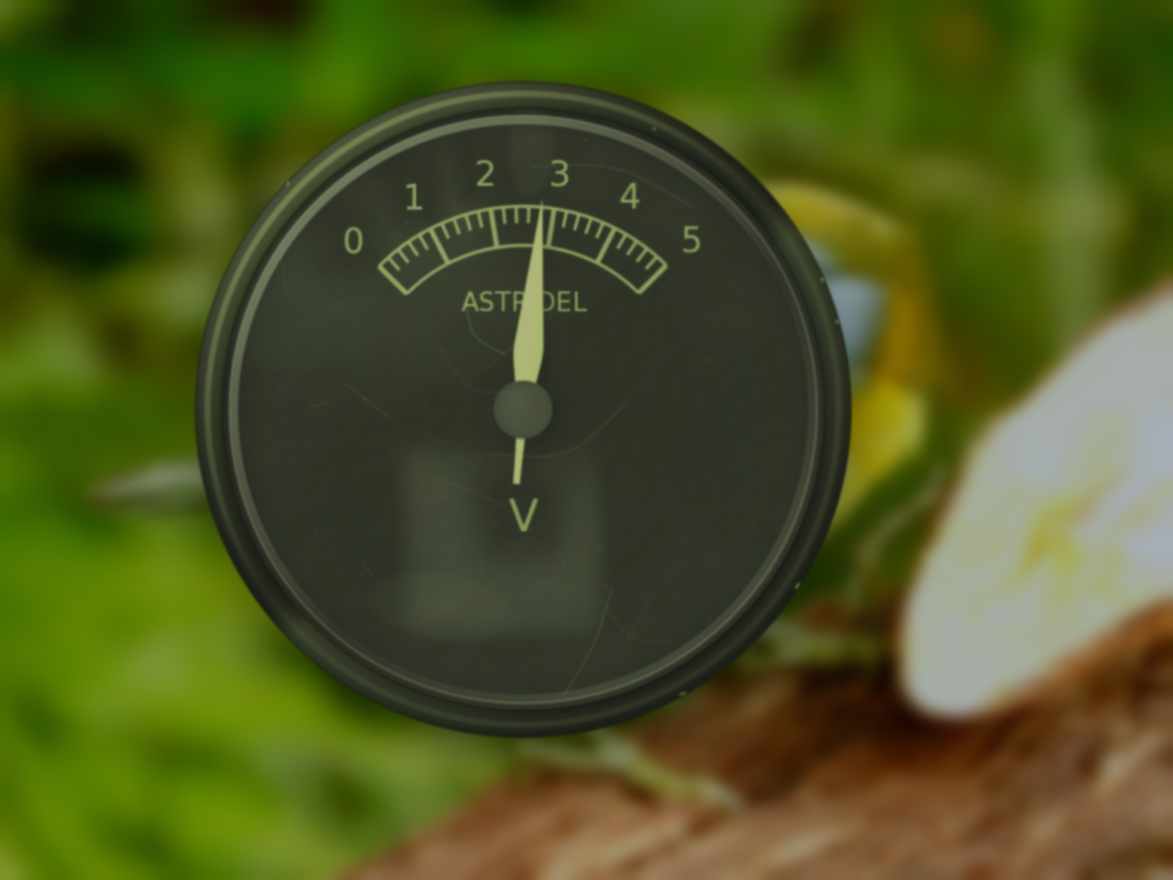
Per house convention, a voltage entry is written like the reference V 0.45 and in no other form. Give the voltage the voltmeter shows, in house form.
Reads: V 2.8
